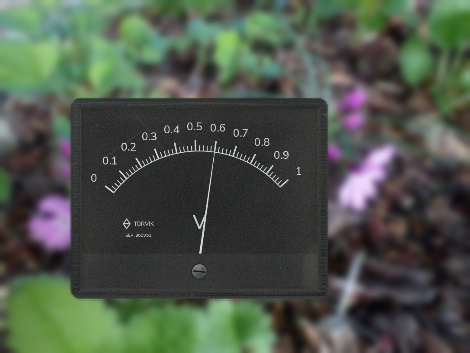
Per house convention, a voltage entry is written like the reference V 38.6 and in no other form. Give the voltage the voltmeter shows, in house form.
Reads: V 0.6
